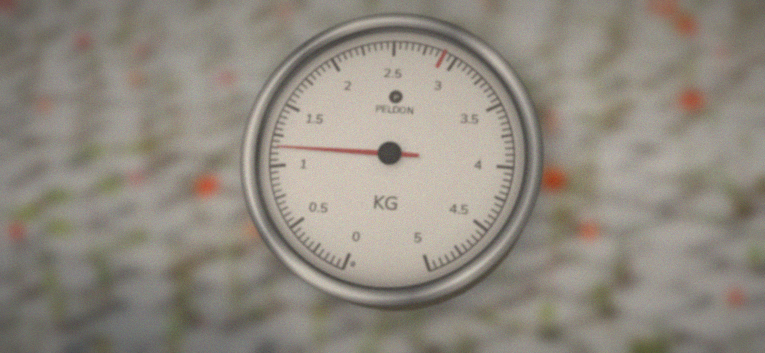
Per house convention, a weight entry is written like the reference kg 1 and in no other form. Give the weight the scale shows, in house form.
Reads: kg 1.15
